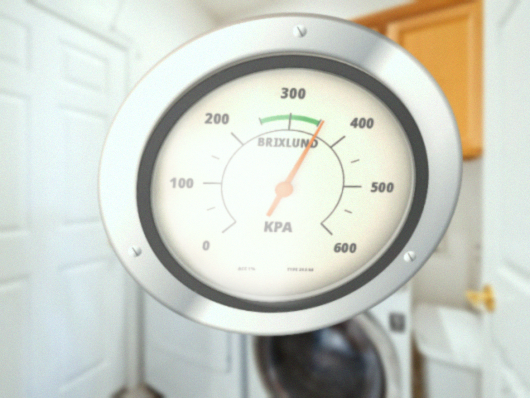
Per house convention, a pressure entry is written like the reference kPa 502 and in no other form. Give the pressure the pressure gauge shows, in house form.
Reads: kPa 350
